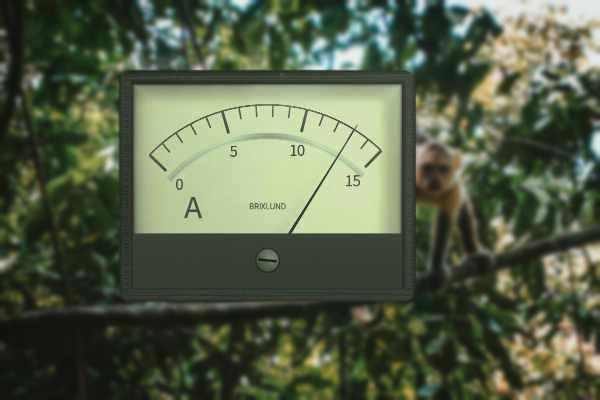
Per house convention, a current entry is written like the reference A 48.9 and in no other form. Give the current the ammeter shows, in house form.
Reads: A 13
